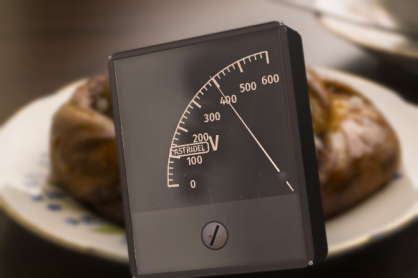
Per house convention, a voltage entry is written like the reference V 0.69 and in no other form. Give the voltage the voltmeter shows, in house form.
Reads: V 400
